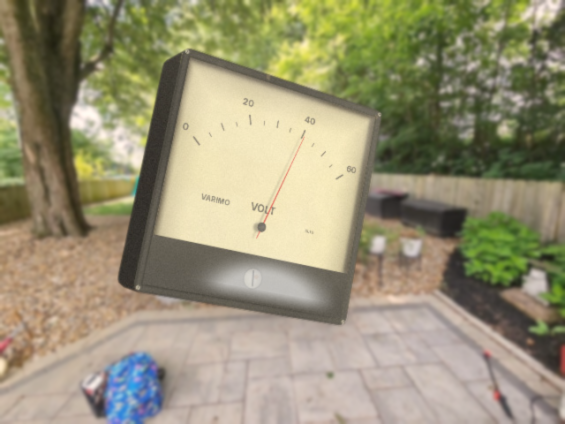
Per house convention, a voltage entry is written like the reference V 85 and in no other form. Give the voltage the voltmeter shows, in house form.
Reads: V 40
